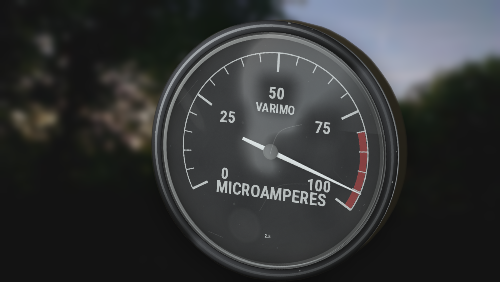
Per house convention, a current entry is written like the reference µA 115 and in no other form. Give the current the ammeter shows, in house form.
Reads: µA 95
